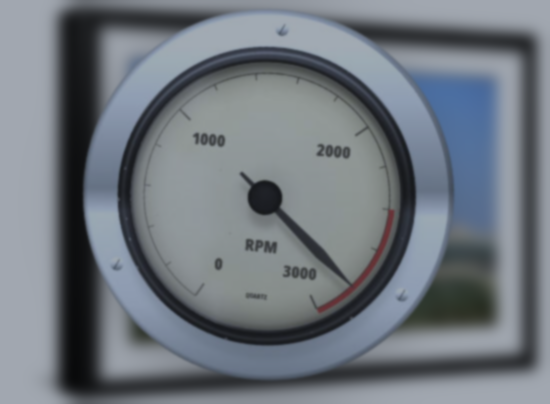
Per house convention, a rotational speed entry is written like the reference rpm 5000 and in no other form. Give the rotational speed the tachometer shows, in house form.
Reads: rpm 2800
